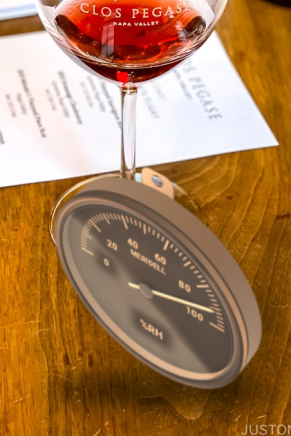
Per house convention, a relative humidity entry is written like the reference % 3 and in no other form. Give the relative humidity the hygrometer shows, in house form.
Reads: % 90
